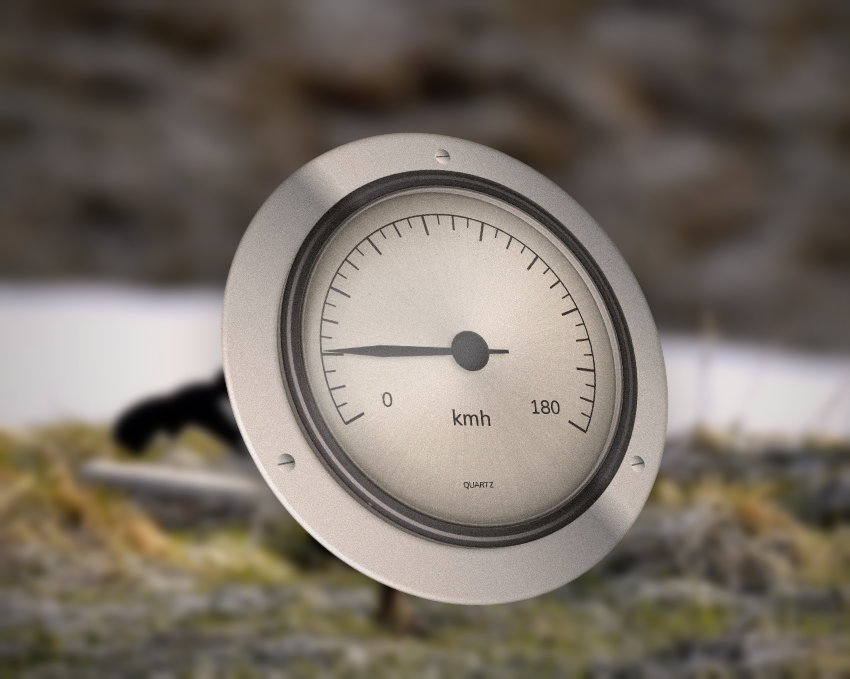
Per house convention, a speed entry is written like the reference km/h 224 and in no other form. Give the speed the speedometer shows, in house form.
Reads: km/h 20
